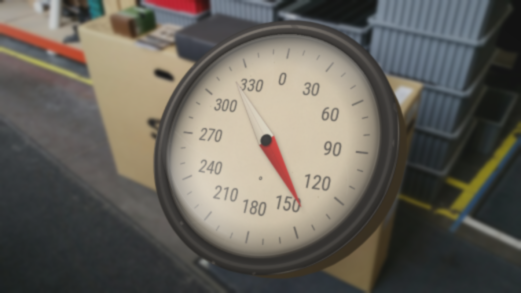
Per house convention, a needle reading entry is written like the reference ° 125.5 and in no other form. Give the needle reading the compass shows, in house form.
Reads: ° 140
